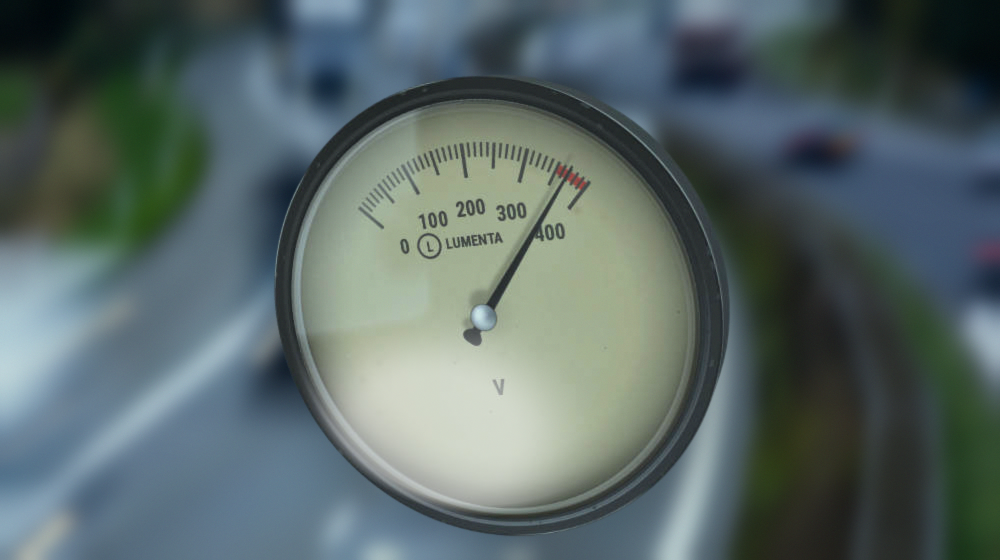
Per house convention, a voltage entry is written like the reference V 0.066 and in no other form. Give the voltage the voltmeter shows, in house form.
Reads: V 370
